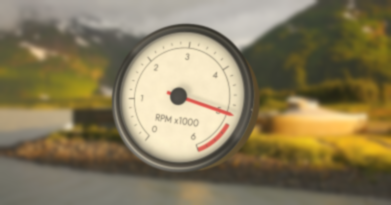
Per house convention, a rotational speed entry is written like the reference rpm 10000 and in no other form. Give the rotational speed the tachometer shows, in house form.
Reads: rpm 5000
